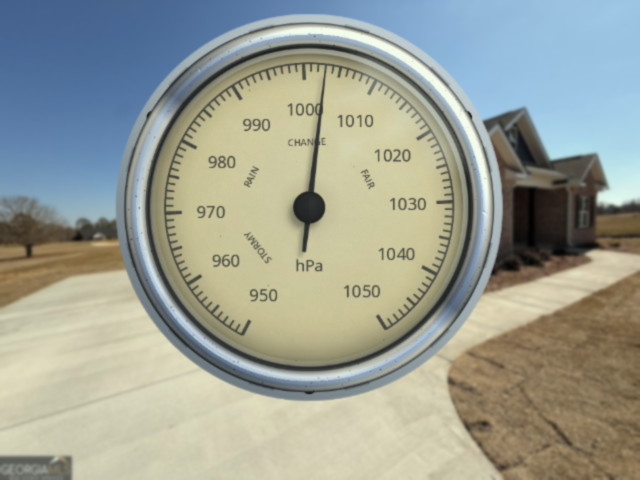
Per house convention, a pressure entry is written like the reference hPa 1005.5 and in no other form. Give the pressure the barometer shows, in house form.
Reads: hPa 1003
